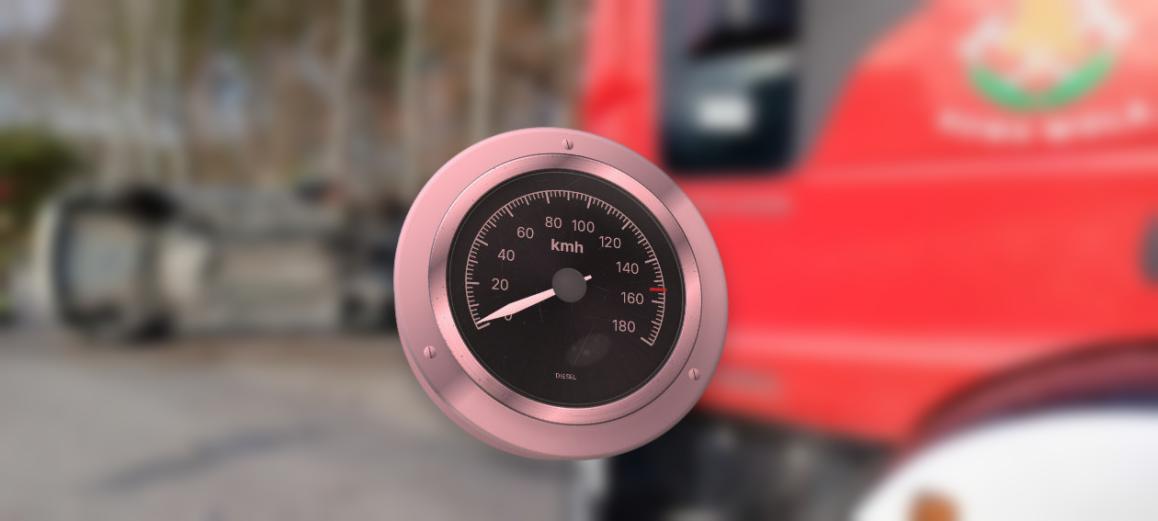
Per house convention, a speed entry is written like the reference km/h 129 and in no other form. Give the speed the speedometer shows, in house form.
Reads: km/h 2
